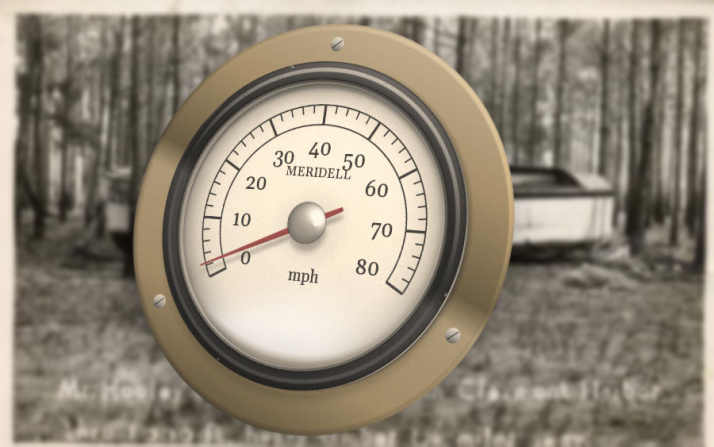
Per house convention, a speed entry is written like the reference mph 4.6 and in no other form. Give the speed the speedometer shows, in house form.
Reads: mph 2
